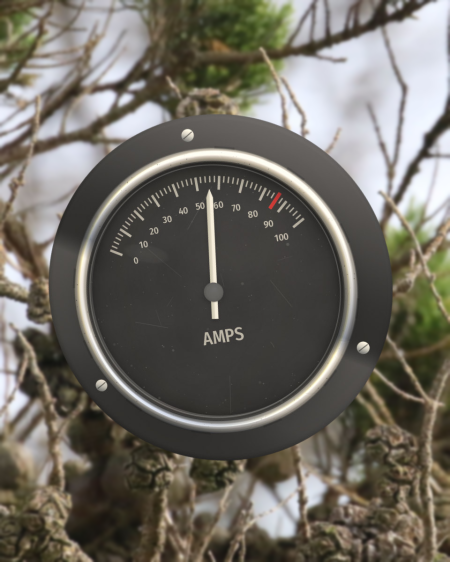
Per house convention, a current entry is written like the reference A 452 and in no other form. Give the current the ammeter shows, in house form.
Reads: A 56
